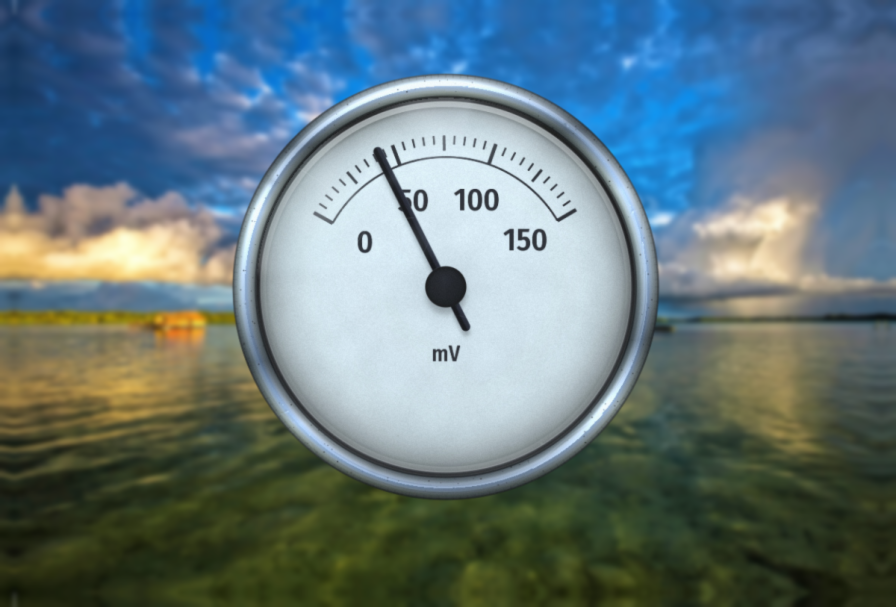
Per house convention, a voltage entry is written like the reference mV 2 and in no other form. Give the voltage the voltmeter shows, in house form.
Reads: mV 42.5
